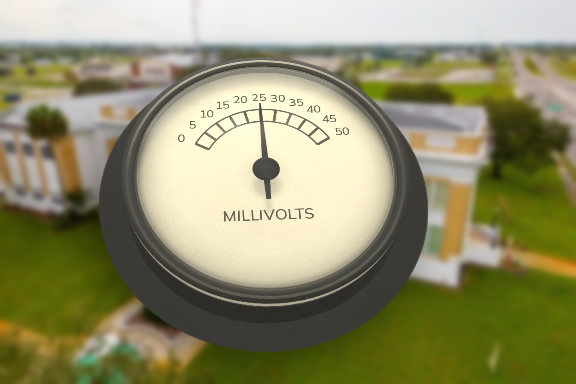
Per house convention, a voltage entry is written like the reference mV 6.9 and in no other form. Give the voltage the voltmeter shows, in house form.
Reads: mV 25
